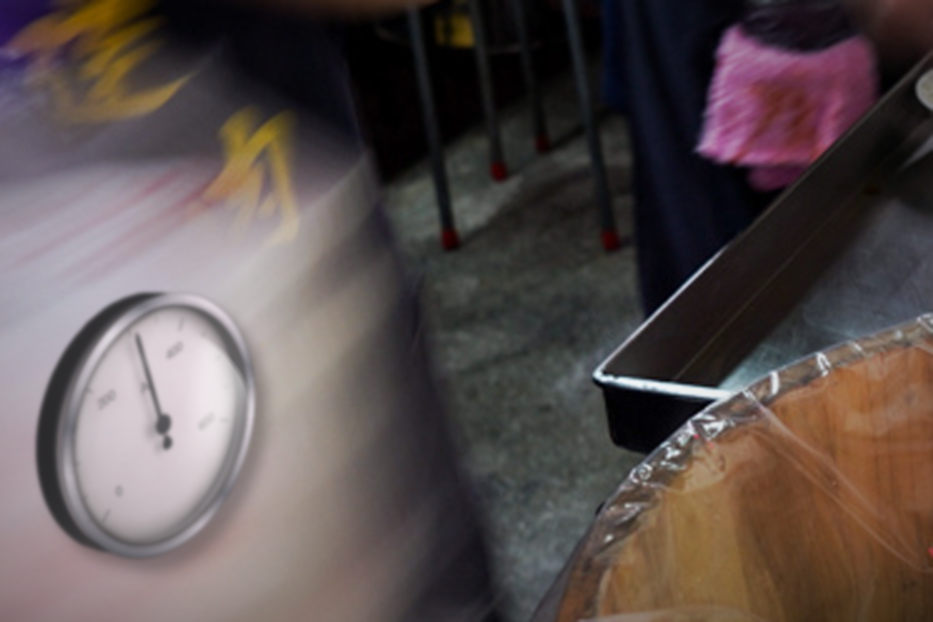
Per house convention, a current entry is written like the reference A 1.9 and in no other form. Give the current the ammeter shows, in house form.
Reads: A 300
